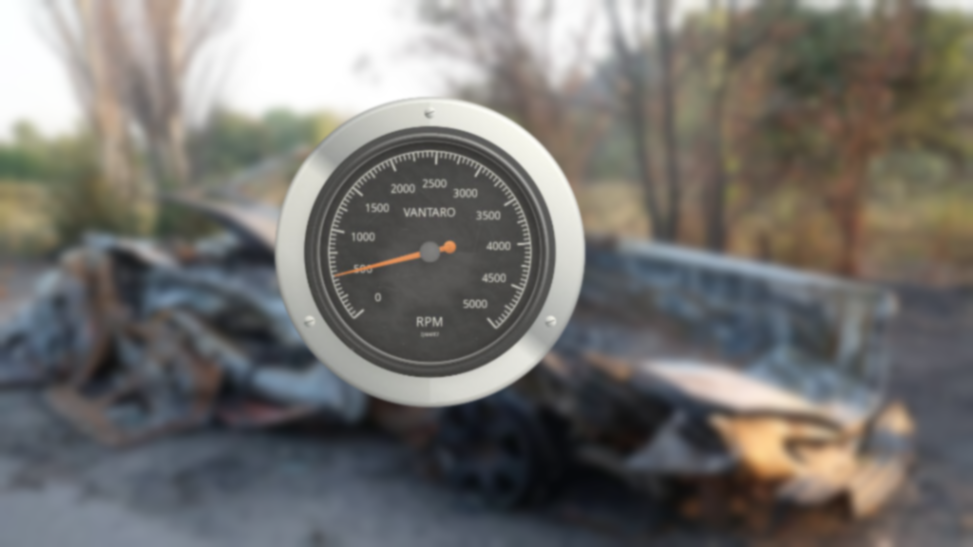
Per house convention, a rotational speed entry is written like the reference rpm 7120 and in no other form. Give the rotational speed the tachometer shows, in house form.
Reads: rpm 500
